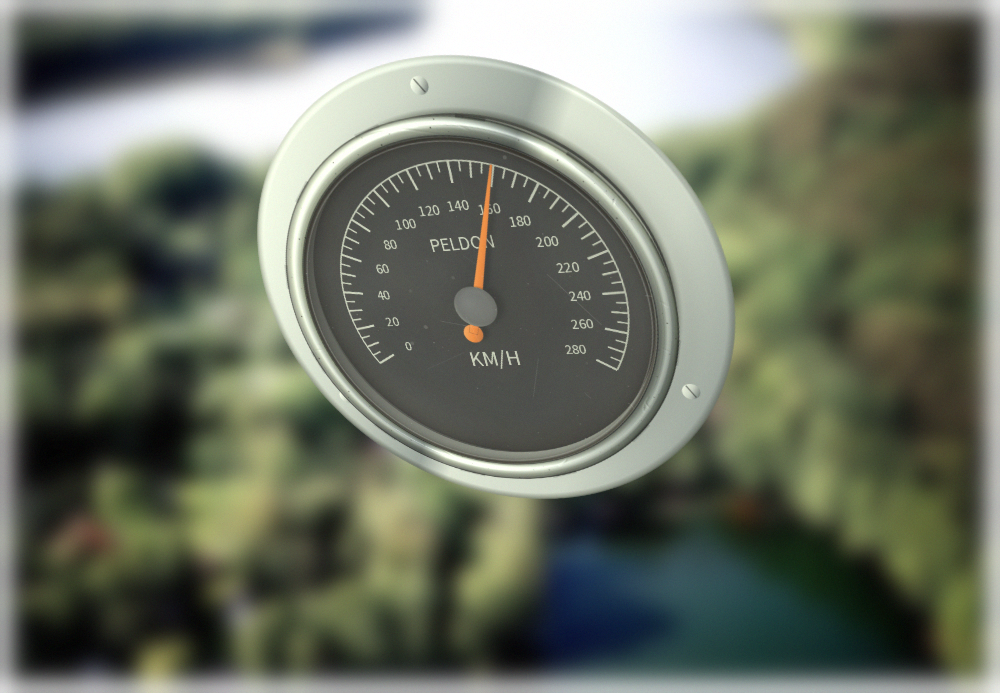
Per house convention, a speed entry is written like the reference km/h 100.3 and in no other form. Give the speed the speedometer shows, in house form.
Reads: km/h 160
